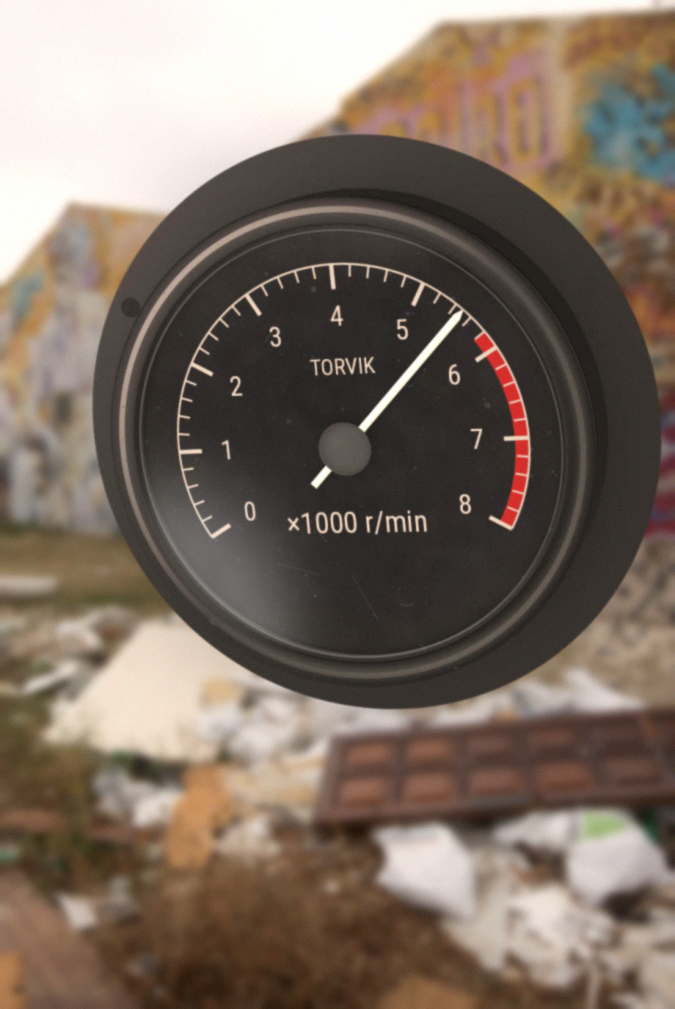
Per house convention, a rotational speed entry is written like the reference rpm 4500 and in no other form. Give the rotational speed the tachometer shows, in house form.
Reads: rpm 5500
